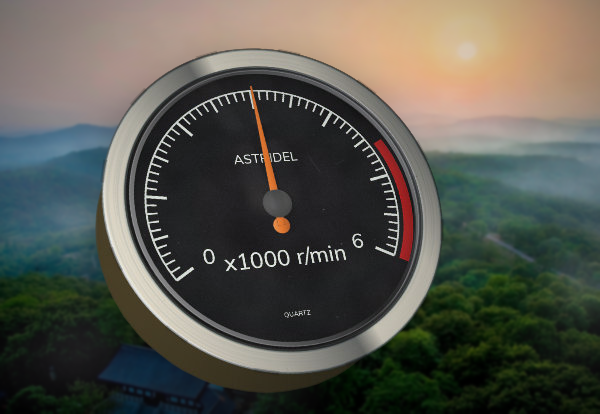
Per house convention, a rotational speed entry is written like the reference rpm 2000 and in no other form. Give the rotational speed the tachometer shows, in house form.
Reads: rpm 3000
